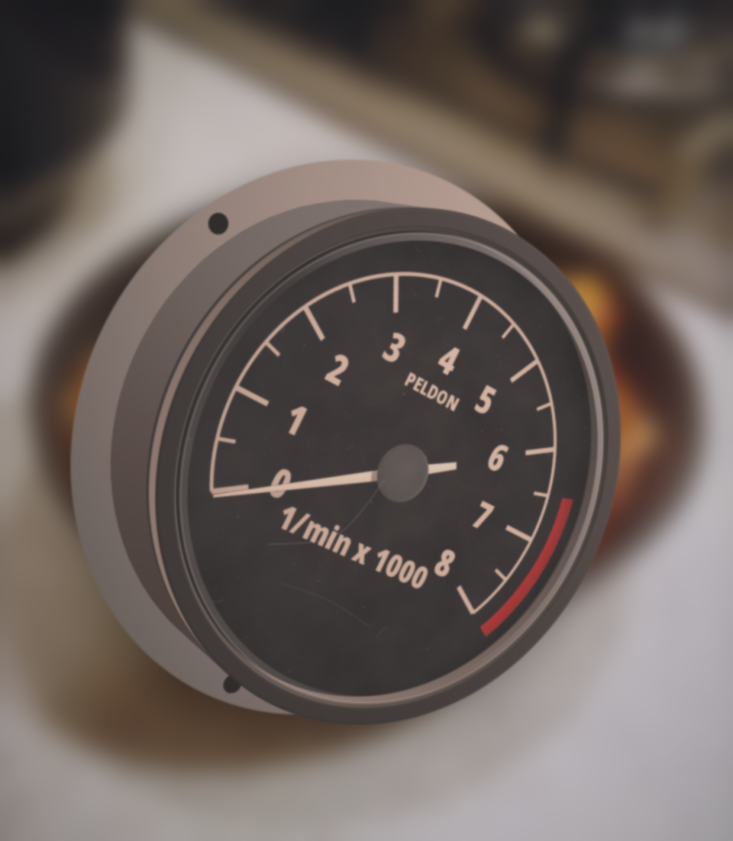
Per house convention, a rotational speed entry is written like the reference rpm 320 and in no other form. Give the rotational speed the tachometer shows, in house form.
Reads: rpm 0
